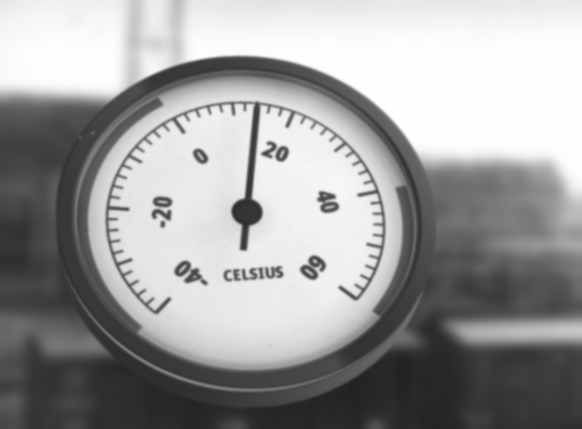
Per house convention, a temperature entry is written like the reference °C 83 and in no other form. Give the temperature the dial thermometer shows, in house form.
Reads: °C 14
